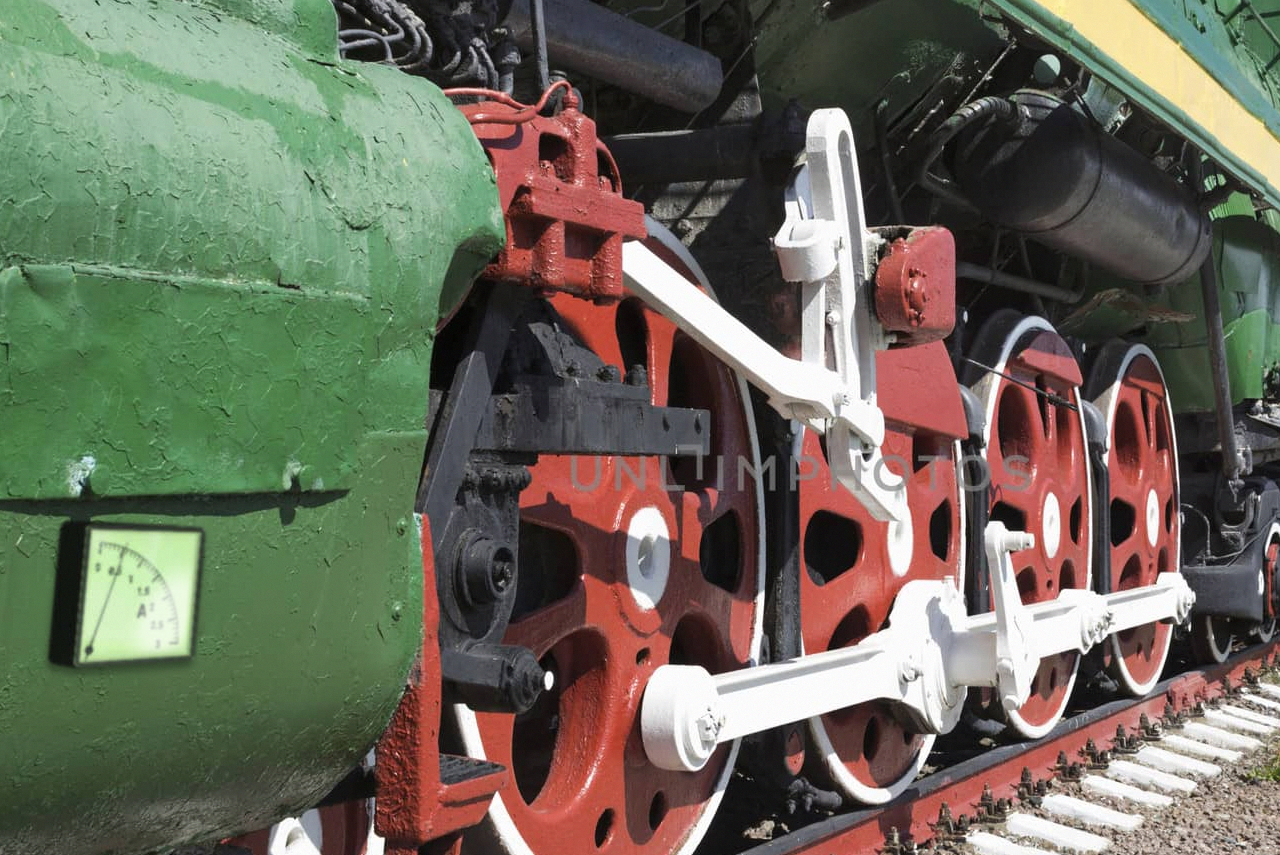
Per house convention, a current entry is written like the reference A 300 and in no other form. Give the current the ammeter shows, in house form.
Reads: A 0.5
